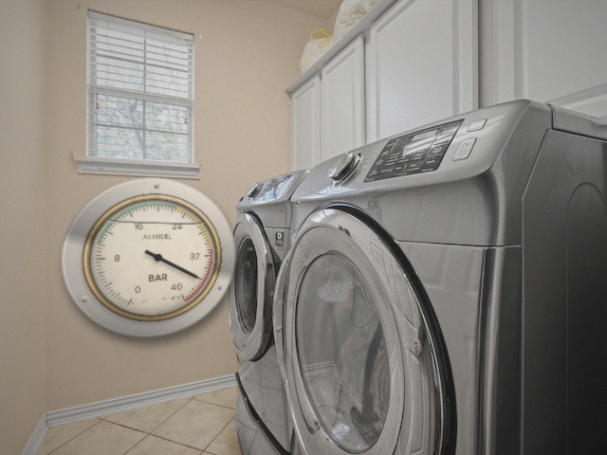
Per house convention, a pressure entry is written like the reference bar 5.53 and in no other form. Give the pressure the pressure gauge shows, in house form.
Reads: bar 36
